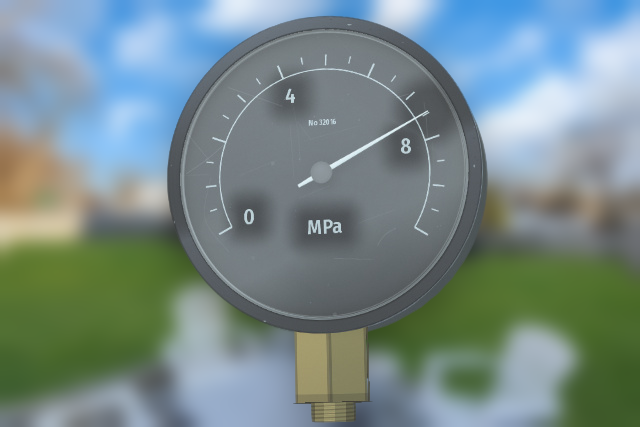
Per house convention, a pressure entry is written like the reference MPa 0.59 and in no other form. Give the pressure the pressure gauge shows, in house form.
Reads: MPa 7.5
